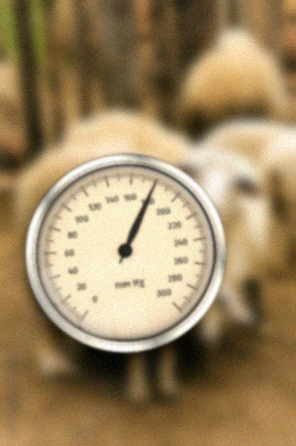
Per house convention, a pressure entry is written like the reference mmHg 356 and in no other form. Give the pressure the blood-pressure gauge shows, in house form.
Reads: mmHg 180
